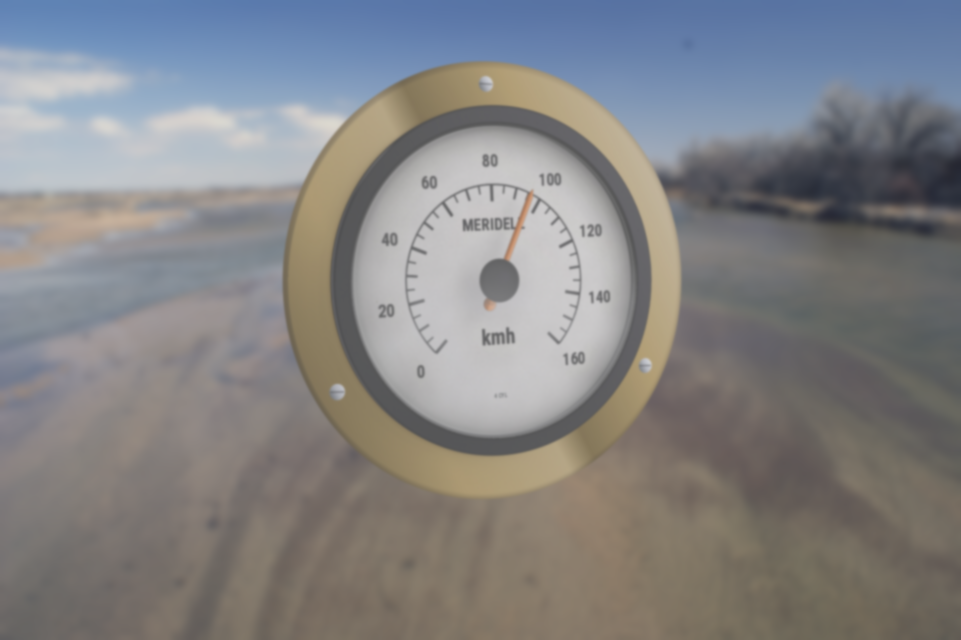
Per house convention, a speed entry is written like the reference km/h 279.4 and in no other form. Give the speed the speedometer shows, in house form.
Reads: km/h 95
